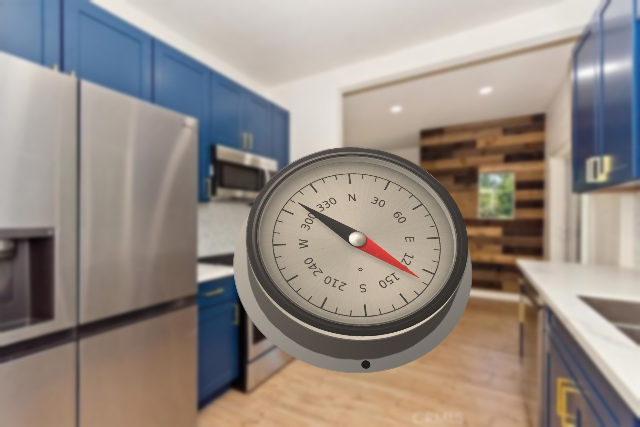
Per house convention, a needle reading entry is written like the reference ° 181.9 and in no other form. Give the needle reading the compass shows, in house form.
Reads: ° 130
